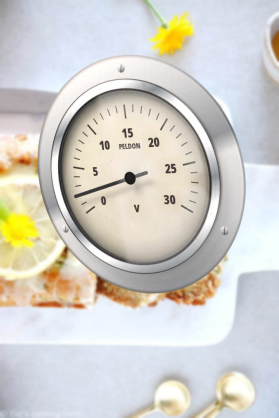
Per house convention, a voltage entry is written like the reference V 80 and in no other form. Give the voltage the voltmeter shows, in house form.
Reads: V 2
